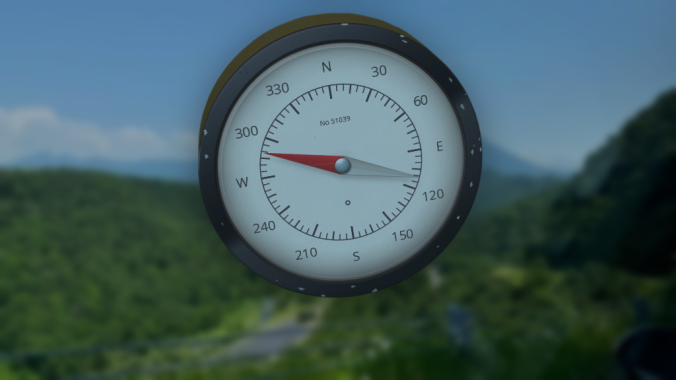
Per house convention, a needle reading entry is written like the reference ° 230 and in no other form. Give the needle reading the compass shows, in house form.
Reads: ° 290
